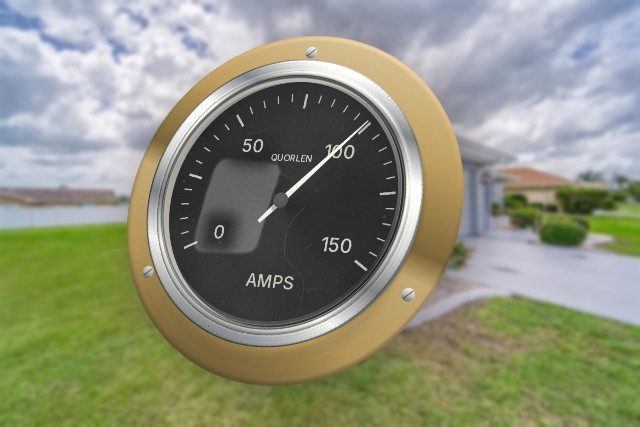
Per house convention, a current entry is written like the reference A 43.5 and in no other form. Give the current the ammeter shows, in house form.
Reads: A 100
